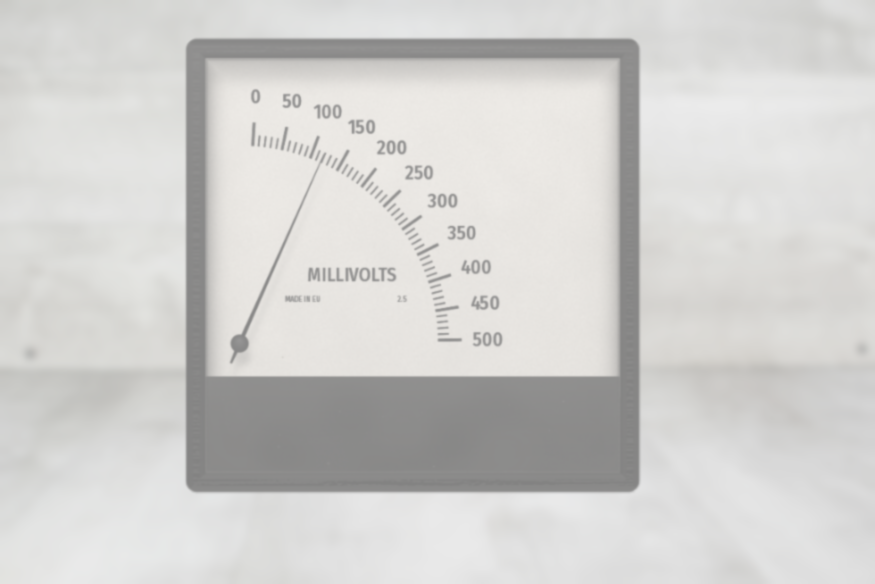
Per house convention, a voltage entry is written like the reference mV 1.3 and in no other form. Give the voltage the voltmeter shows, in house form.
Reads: mV 120
